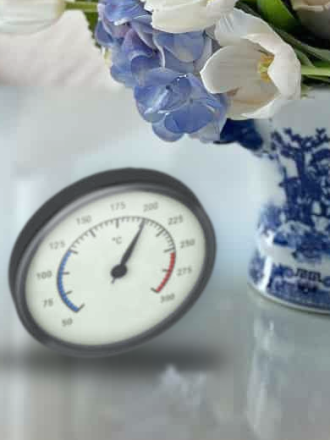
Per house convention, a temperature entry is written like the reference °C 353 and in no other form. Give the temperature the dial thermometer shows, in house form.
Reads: °C 200
